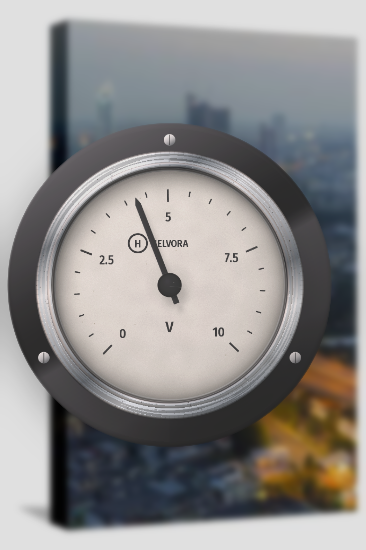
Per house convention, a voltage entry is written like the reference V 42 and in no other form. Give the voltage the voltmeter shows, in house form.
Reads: V 4.25
